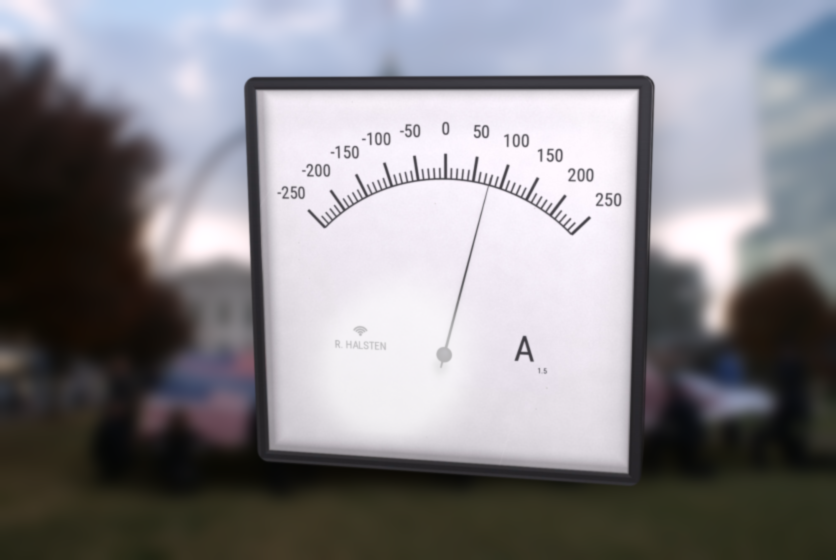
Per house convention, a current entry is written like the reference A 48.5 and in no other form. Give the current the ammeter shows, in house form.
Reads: A 80
